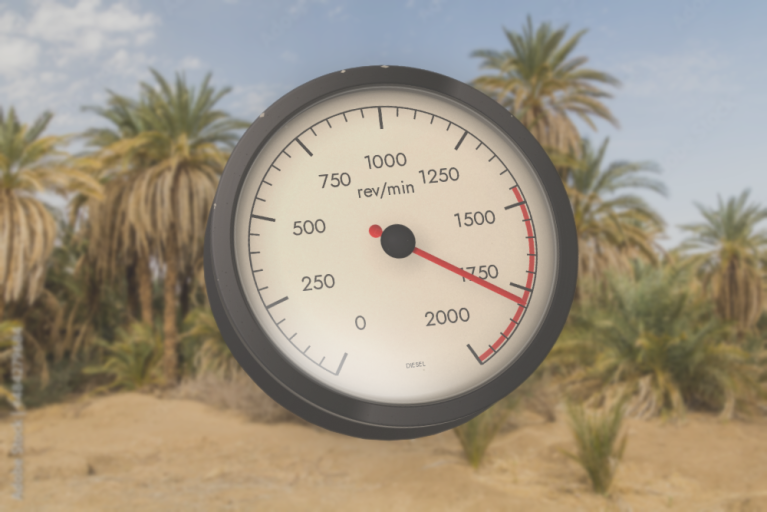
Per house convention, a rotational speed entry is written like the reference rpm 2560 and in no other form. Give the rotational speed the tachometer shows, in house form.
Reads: rpm 1800
